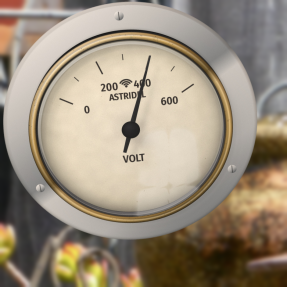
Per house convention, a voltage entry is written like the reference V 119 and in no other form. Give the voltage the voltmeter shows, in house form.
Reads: V 400
